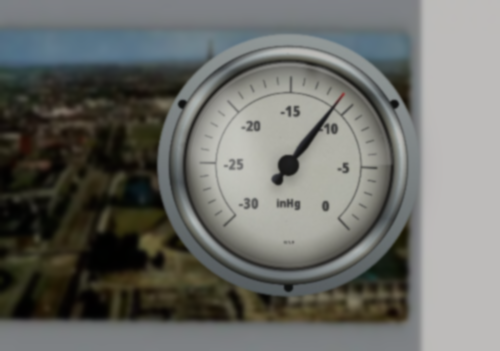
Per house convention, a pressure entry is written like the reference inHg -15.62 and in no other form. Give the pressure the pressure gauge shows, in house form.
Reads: inHg -11
